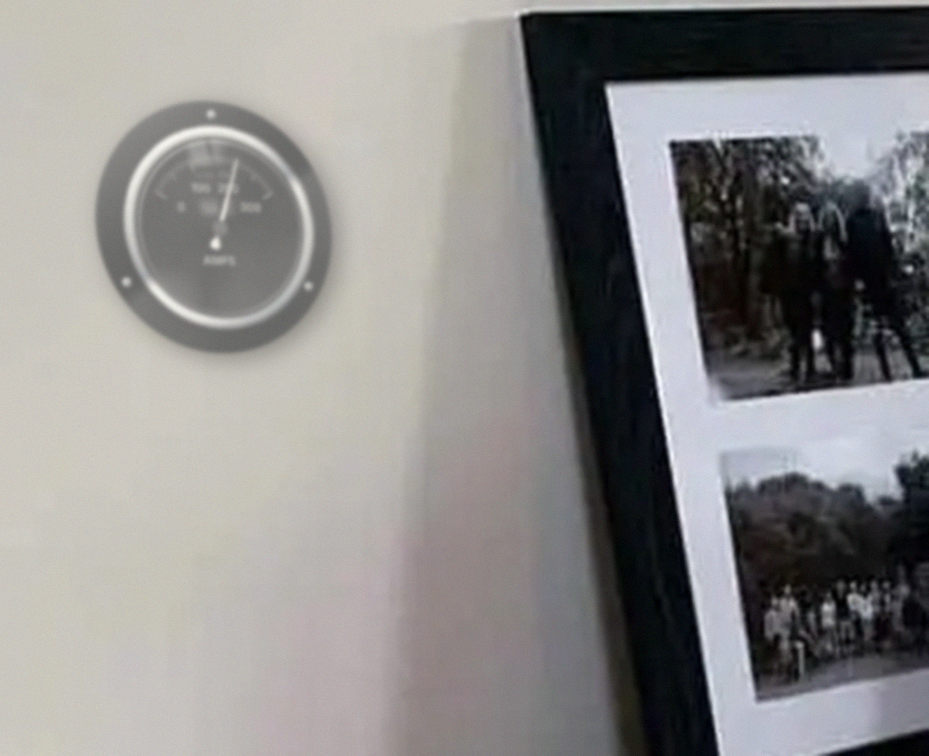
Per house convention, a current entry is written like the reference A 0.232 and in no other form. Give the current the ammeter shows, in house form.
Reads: A 200
